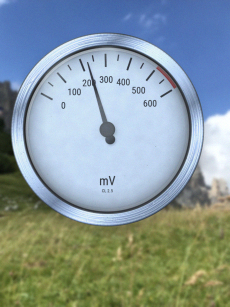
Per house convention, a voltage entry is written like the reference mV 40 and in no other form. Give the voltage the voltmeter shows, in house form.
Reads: mV 225
